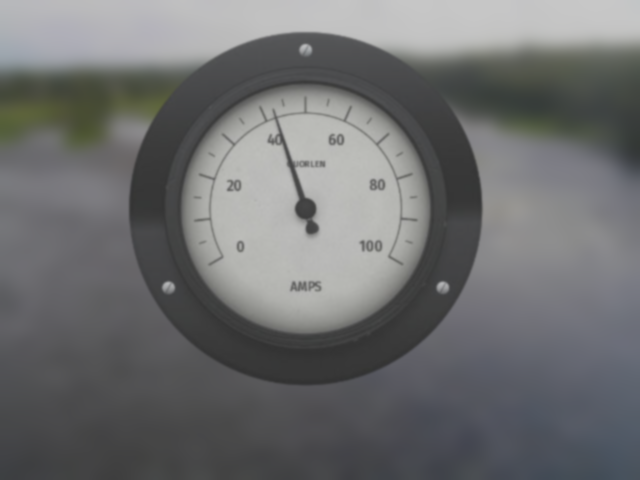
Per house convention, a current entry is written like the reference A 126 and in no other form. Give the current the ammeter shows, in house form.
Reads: A 42.5
